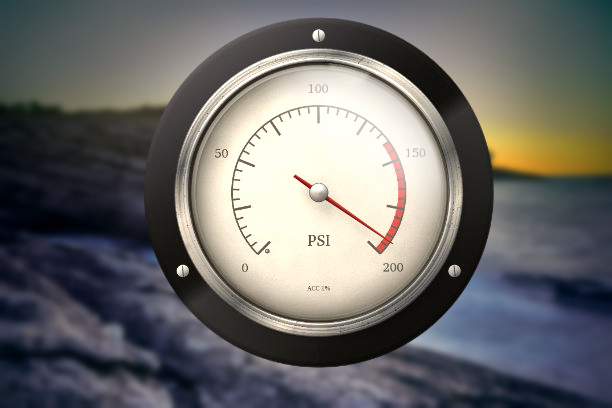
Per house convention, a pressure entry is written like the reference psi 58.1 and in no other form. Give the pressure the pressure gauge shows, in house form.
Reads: psi 192.5
